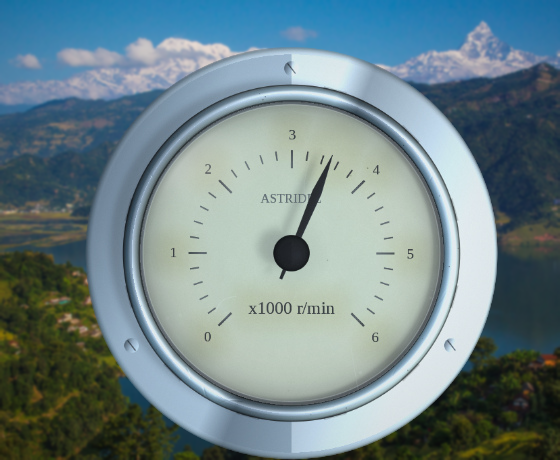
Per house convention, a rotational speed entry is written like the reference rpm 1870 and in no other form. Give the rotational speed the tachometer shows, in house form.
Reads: rpm 3500
